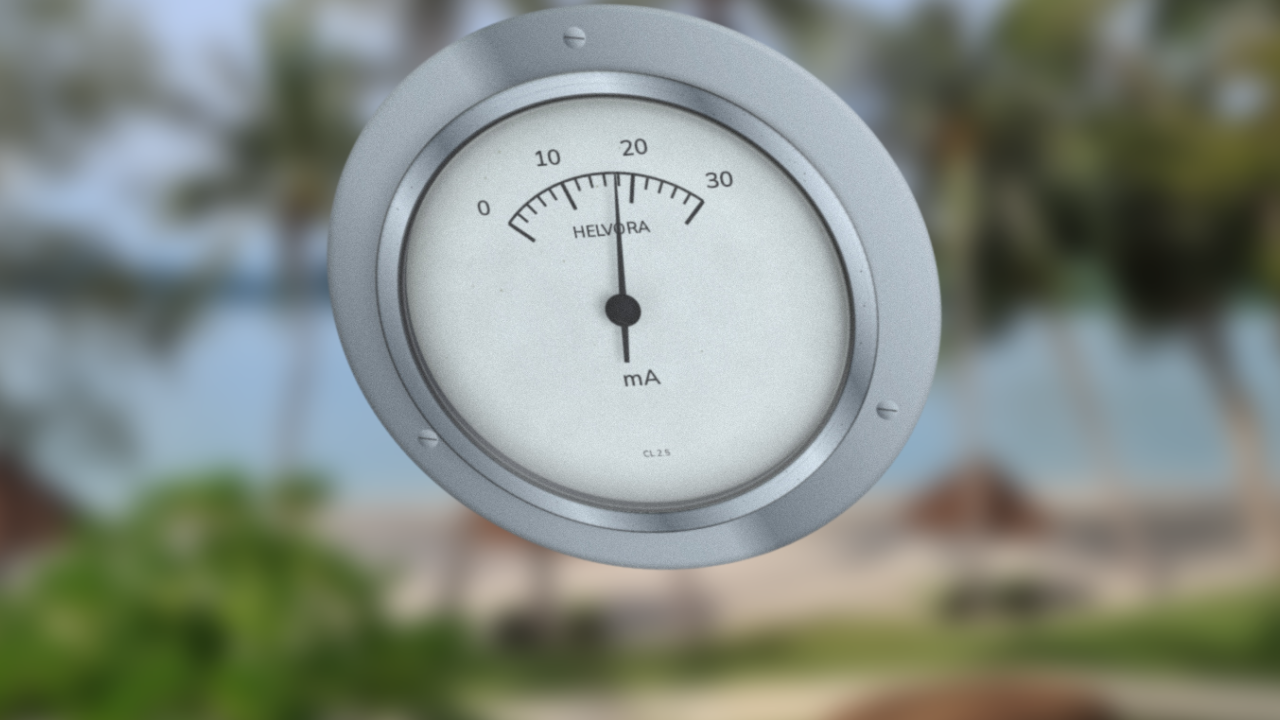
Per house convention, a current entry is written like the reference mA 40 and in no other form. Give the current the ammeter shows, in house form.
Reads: mA 18
